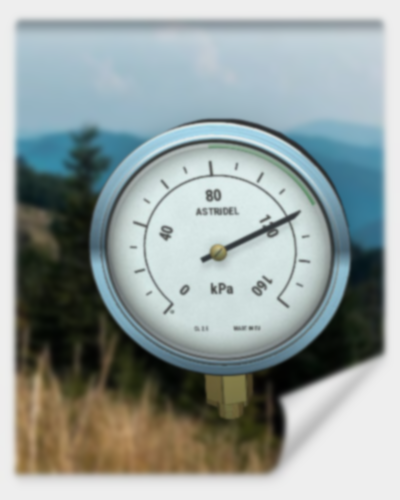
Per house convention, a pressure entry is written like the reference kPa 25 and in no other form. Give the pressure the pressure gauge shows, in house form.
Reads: kPa 120
